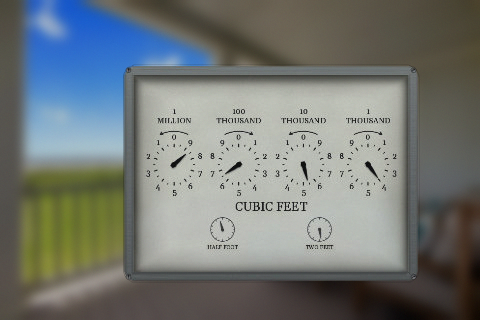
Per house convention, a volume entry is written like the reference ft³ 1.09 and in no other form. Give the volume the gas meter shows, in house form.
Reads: ft³ 865400
